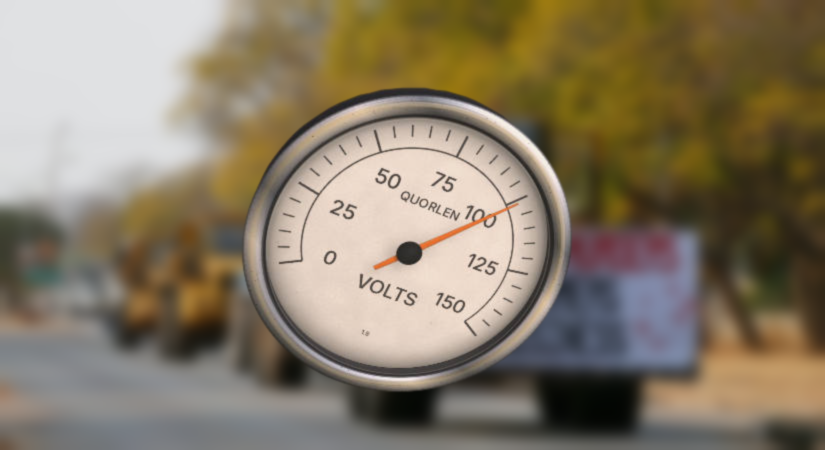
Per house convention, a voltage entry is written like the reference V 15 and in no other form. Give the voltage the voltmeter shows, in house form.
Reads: V 100
